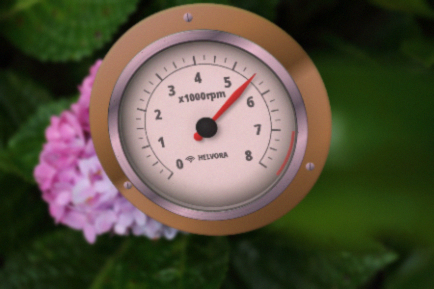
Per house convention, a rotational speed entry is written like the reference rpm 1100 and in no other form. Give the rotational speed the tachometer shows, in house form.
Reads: rpm 5500
